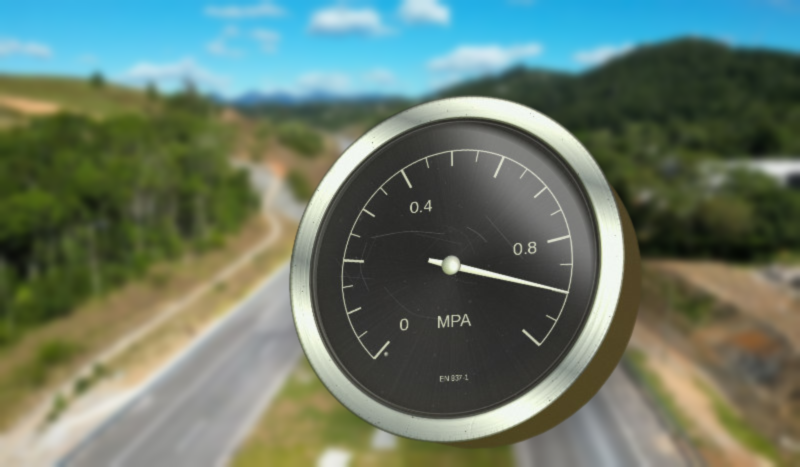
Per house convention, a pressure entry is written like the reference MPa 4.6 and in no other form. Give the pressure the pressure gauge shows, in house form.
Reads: MPa 0.9
